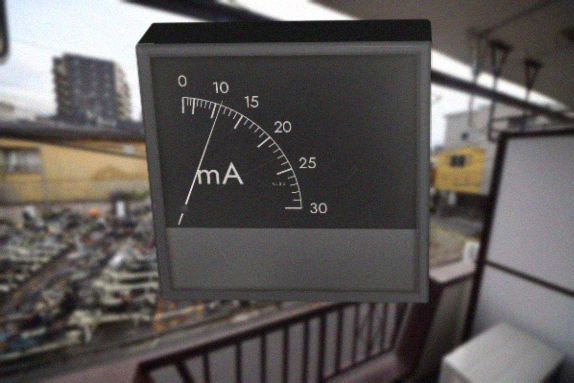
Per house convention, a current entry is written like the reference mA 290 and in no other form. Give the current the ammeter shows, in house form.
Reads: mA 11
